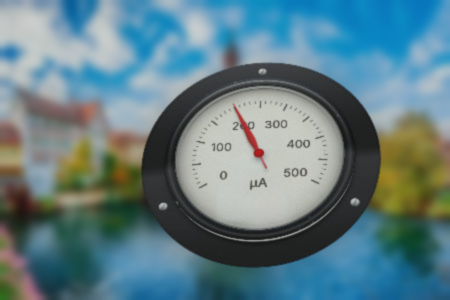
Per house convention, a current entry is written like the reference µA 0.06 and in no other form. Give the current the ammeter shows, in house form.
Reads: µA 200
